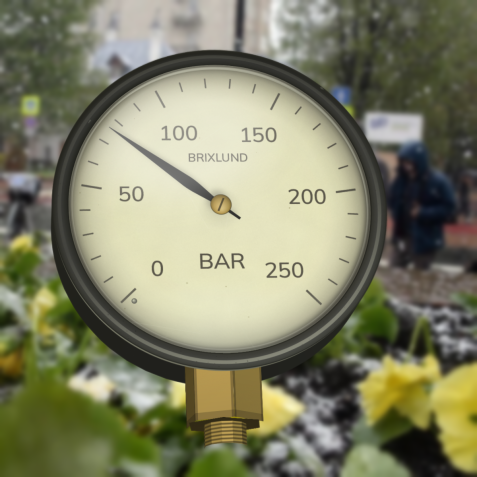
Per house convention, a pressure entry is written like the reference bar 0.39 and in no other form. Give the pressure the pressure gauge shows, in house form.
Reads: bar 75
